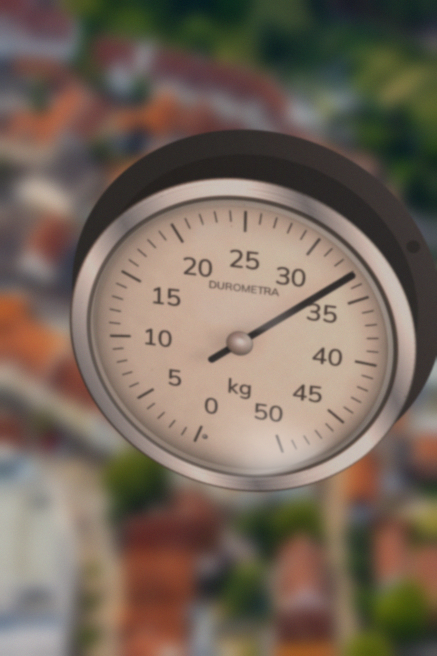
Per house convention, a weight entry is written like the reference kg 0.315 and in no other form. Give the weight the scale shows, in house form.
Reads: kg 33
